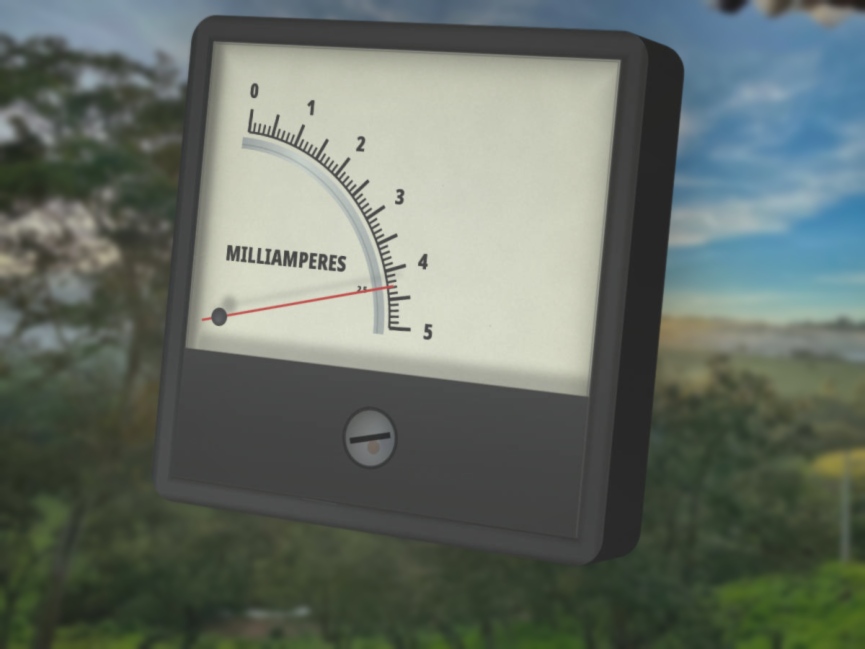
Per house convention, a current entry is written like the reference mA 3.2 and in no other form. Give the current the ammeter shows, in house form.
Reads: mA 4.3
